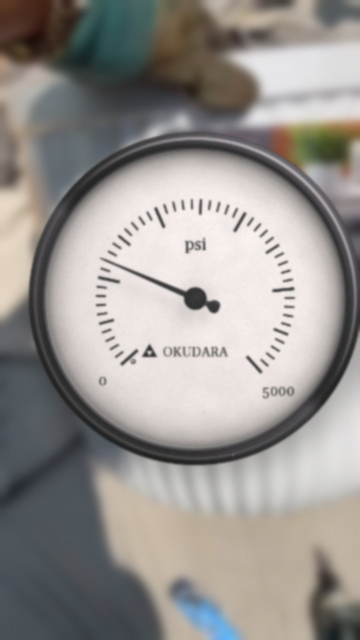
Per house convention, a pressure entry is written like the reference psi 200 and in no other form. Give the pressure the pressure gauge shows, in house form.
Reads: psi 1200
